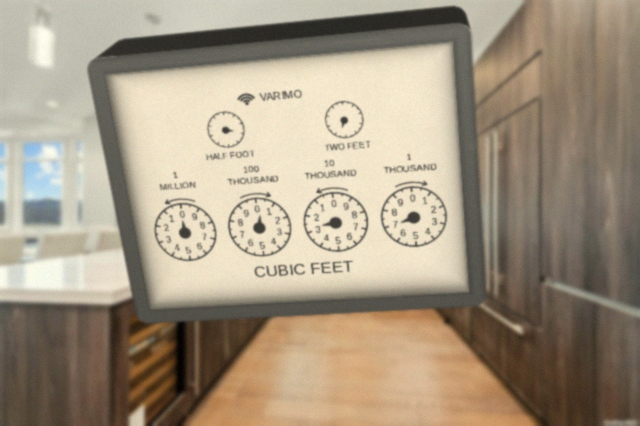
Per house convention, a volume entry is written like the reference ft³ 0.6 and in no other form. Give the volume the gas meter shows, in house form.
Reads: ft³ 2700
